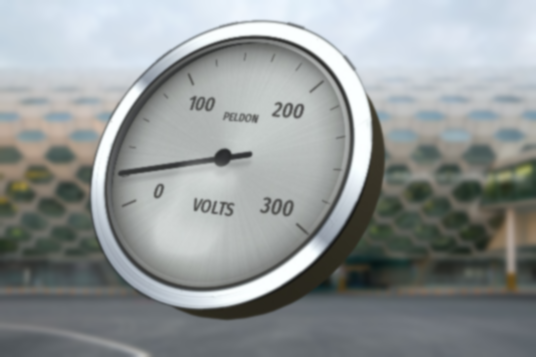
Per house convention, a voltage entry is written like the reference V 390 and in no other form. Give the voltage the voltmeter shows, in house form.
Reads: V 20
